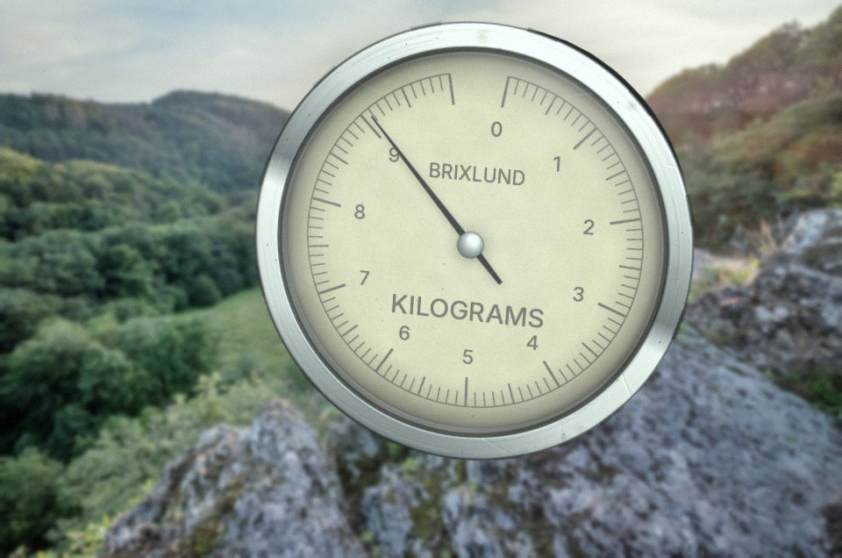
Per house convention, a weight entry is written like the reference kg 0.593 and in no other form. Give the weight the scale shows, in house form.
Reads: kg 9.1
